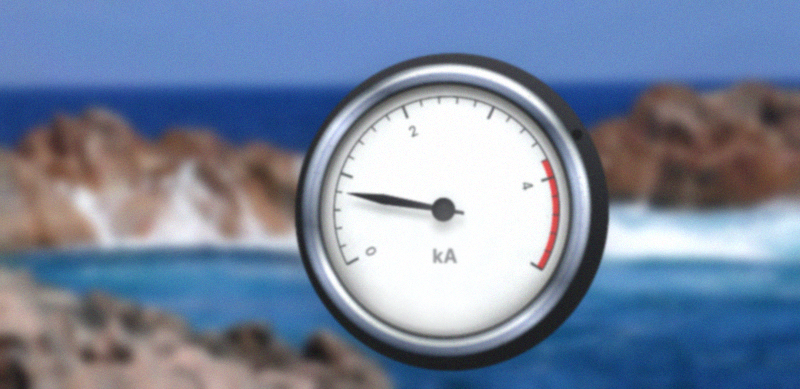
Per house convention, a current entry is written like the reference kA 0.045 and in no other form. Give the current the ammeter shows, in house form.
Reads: kA 0.8
